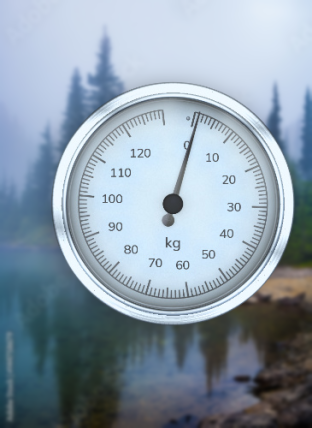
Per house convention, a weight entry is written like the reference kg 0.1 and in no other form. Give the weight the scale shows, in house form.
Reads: kg 1
